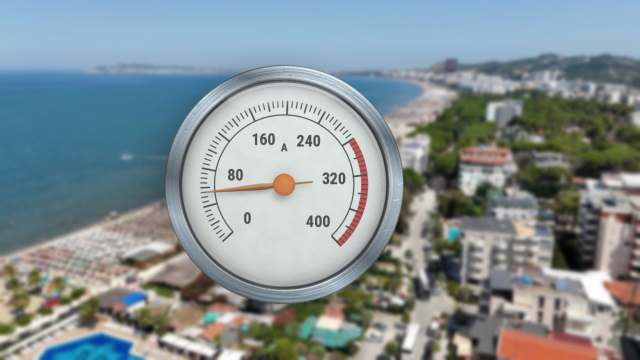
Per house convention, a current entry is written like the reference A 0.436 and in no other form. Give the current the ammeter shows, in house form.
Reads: A 55
